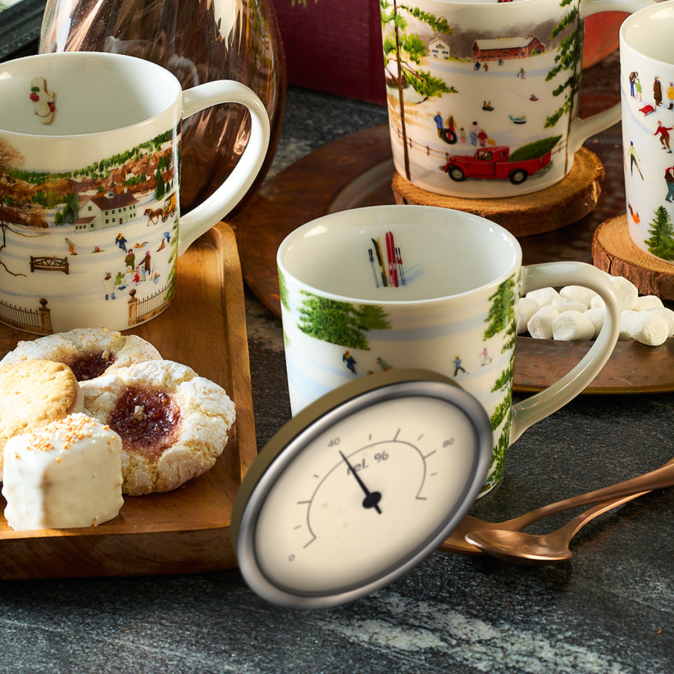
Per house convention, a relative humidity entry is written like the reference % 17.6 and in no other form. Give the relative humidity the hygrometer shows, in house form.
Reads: % 40
